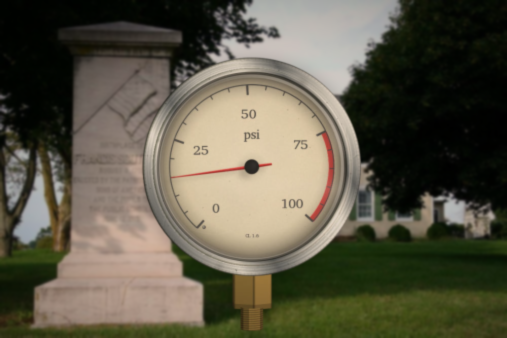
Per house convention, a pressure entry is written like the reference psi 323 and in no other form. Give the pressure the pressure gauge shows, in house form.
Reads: psi 15
